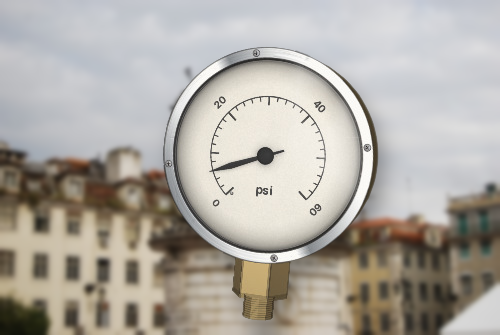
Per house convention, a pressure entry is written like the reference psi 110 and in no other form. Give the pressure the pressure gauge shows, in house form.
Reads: psi 6
